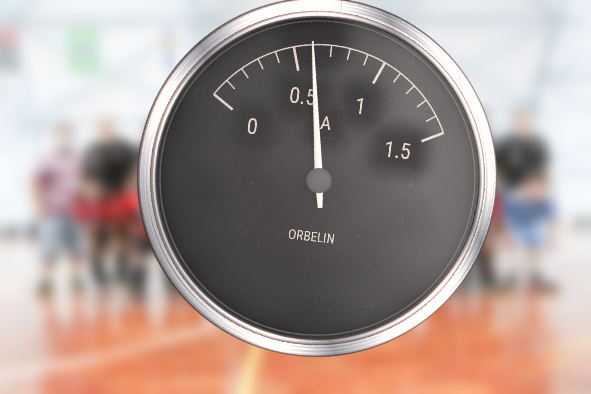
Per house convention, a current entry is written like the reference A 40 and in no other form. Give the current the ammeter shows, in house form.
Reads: A 0.6
